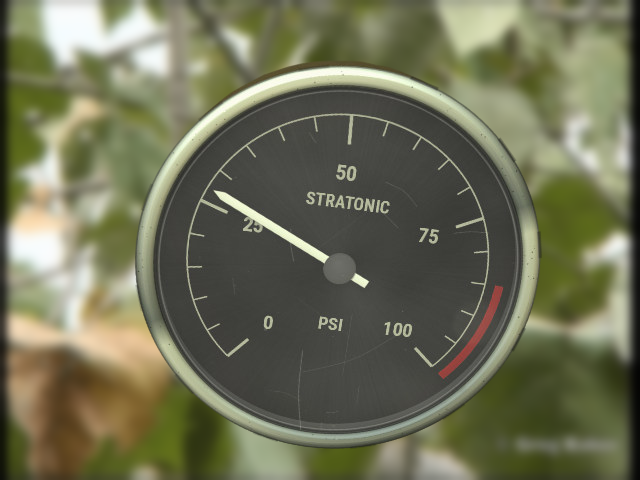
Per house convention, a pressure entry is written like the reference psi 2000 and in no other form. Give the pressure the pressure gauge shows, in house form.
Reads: psi 27.5
